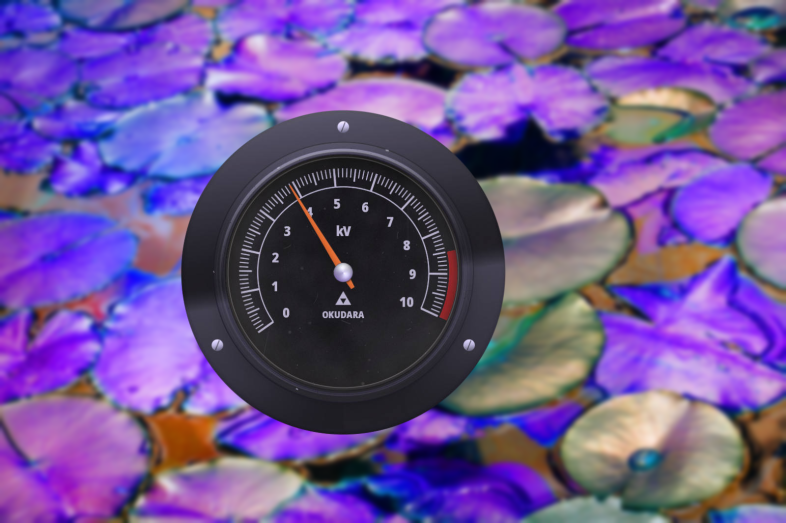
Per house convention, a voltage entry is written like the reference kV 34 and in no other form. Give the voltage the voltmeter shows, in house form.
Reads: kV 3.9
